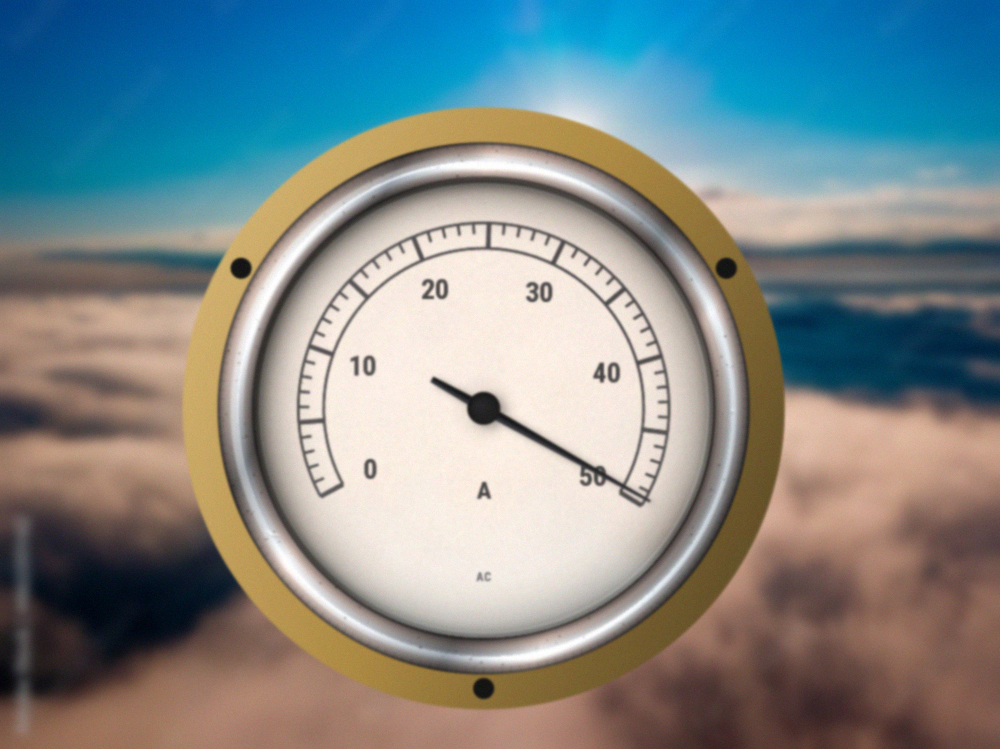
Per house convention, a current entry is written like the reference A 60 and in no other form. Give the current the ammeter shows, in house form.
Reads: A 49.5
